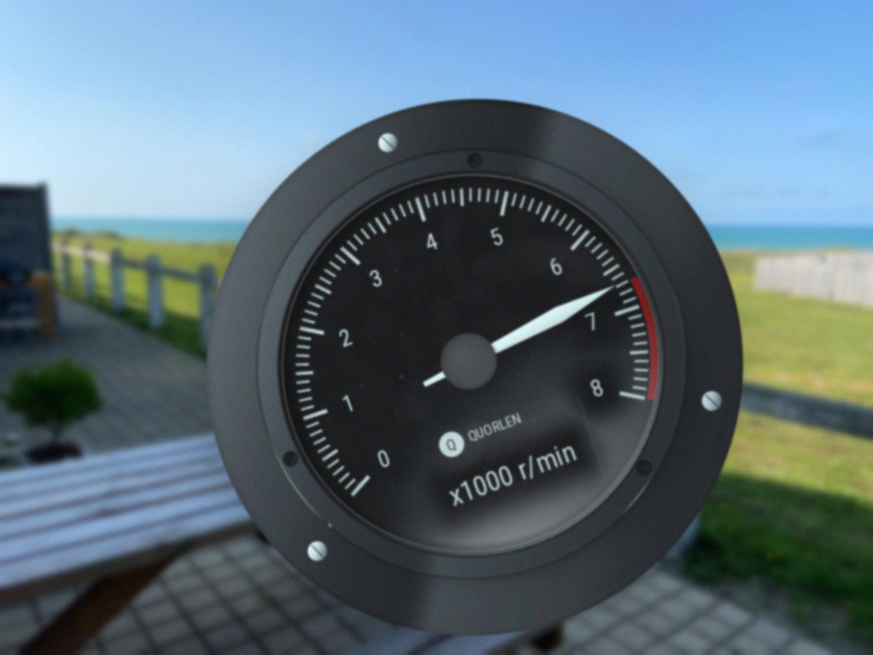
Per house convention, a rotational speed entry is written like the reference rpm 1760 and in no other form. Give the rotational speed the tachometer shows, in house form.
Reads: rpm 6700
